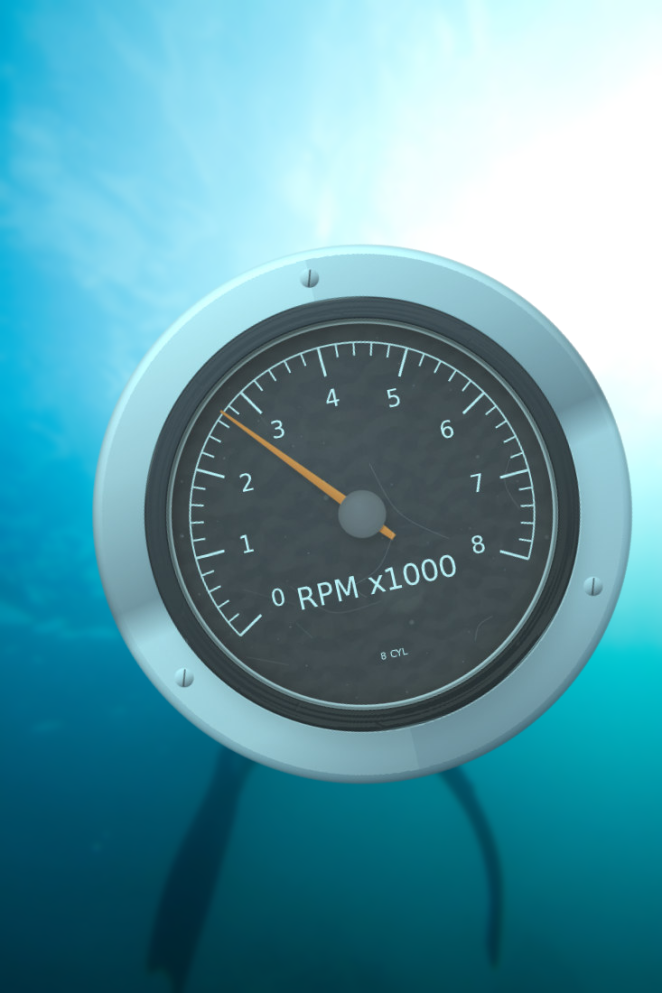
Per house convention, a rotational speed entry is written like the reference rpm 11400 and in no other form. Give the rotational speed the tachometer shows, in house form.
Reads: rpm 2700
